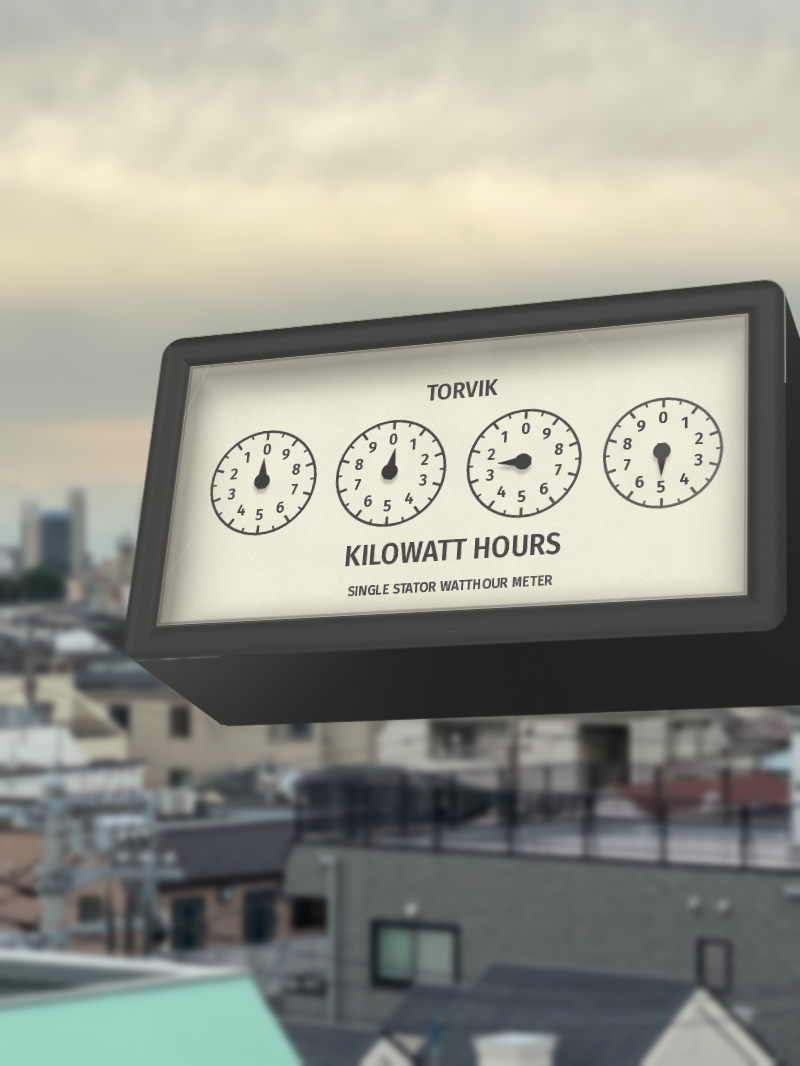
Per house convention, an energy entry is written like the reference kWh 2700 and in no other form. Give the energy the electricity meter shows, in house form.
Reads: kWh 25
